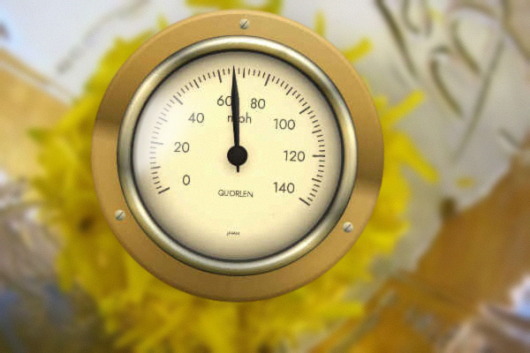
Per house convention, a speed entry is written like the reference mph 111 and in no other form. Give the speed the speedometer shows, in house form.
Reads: mph 66
